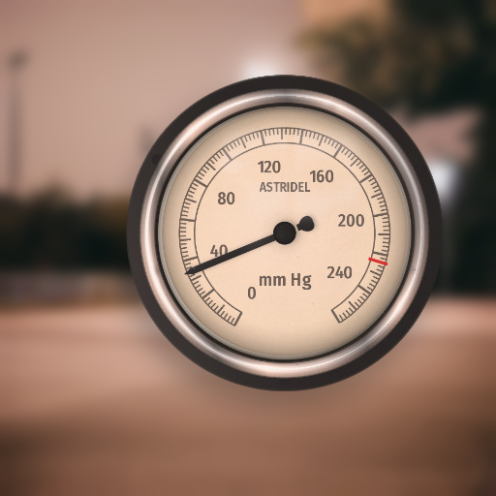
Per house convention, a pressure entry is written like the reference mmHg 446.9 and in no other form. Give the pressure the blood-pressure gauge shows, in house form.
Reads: mmHg 34
